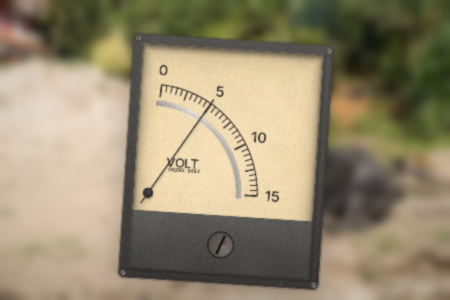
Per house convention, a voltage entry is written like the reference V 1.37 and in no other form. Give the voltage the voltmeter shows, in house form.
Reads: V 5
